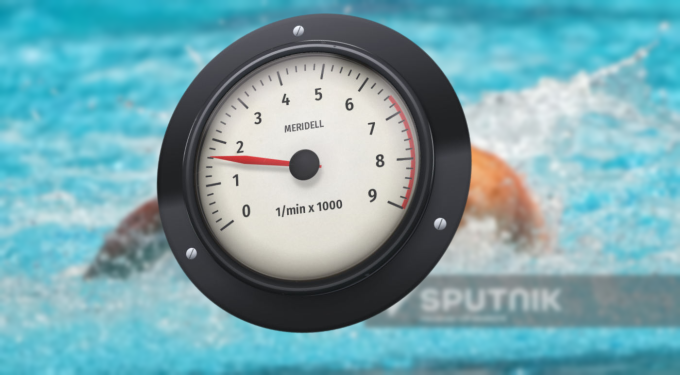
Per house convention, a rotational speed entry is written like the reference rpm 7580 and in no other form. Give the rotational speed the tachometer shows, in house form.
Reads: rpm 1600
